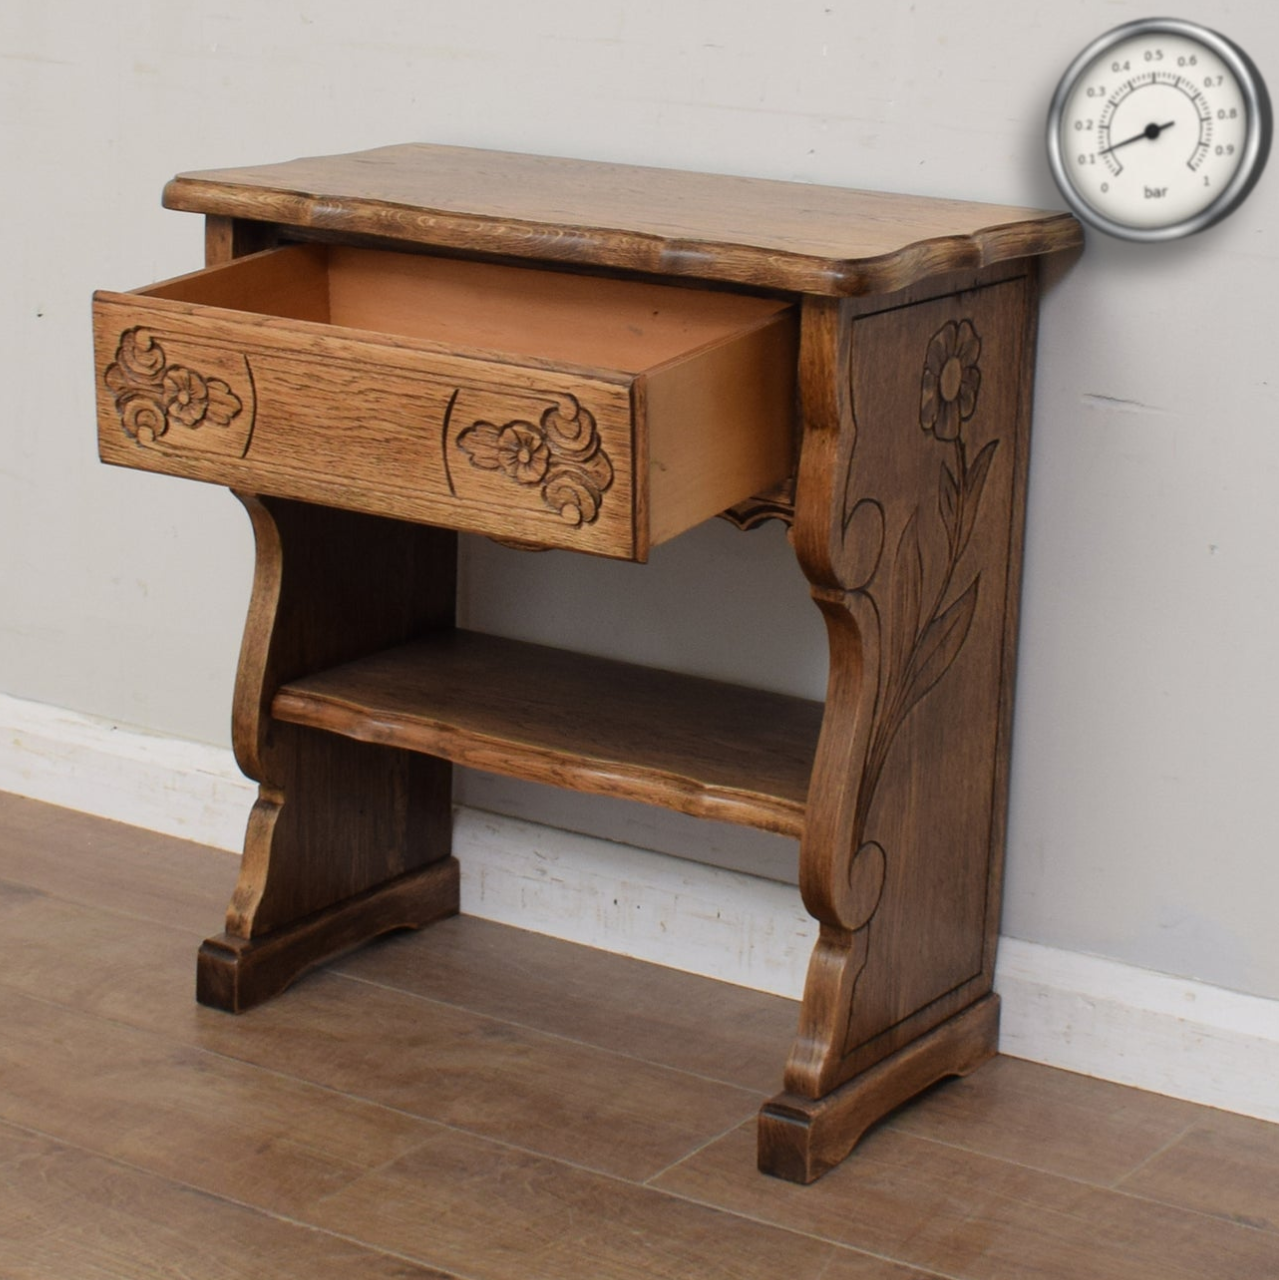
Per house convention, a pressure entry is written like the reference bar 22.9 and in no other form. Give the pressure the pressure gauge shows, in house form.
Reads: bar 0.1
